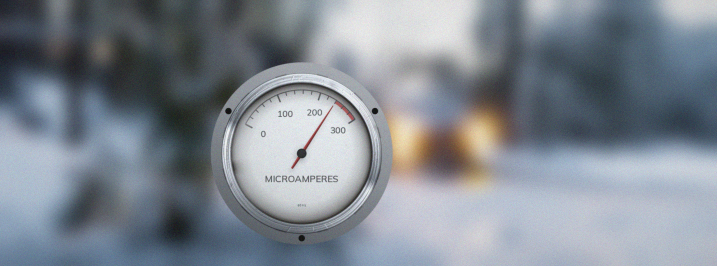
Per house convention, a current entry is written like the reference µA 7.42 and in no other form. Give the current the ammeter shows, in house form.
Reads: µA 240
